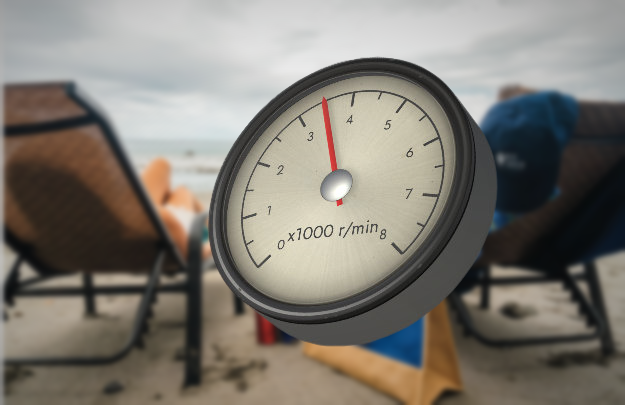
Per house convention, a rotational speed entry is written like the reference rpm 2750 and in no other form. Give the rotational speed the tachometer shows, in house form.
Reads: rpm 3500
